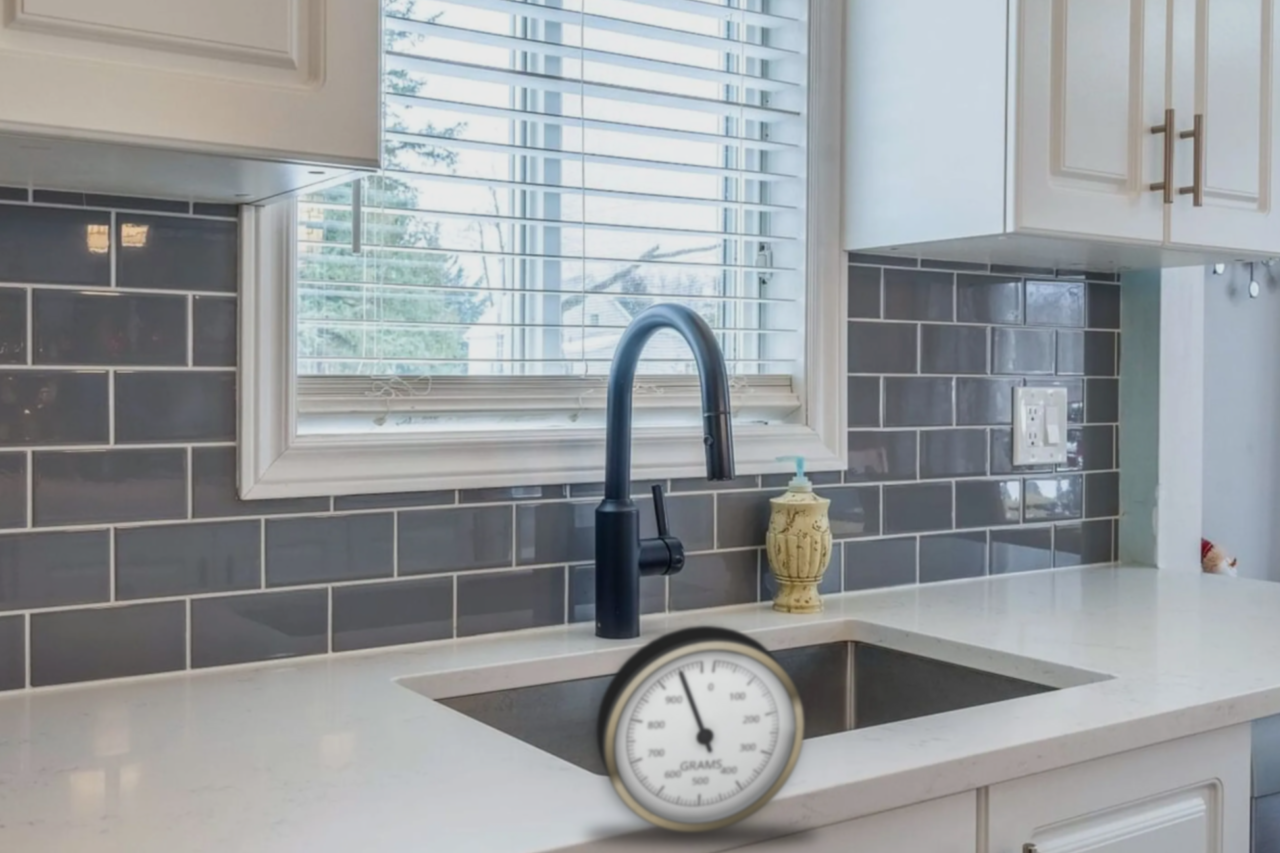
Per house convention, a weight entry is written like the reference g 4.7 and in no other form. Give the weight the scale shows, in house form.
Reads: g 950
